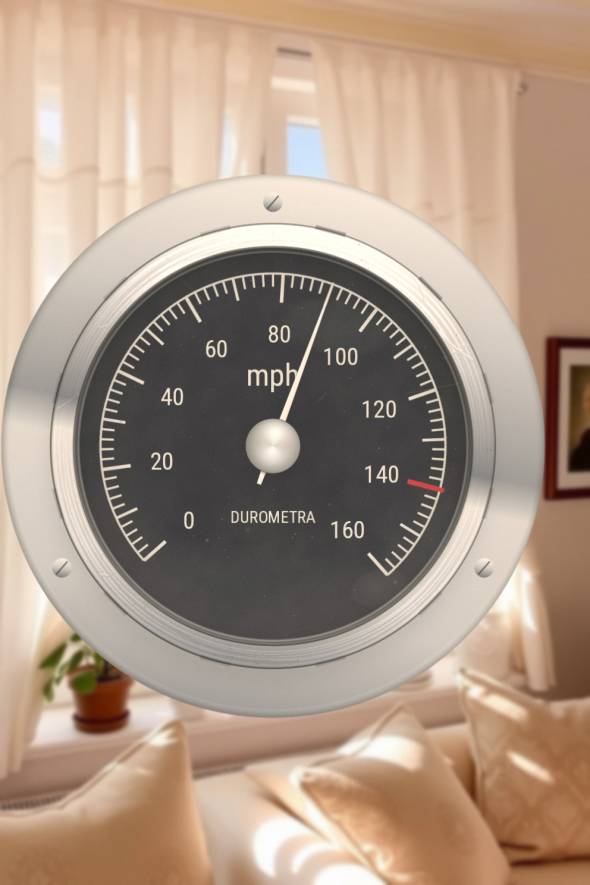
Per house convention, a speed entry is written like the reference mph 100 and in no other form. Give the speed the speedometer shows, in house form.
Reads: mph 90
